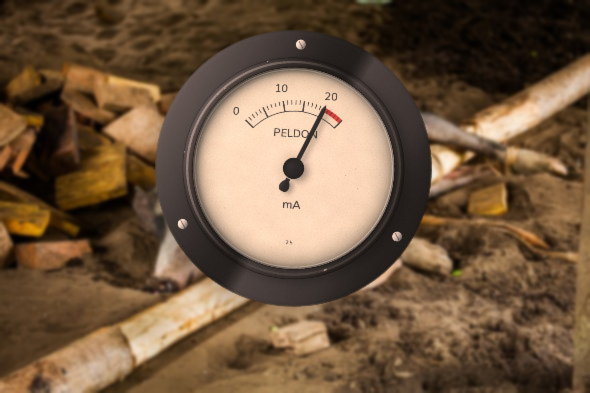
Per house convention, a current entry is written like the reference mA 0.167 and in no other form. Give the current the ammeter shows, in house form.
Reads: mA 20
